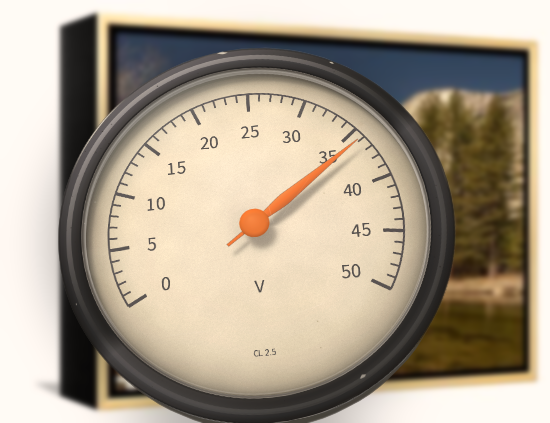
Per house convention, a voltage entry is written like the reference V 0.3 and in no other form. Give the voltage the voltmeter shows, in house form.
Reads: V 36
